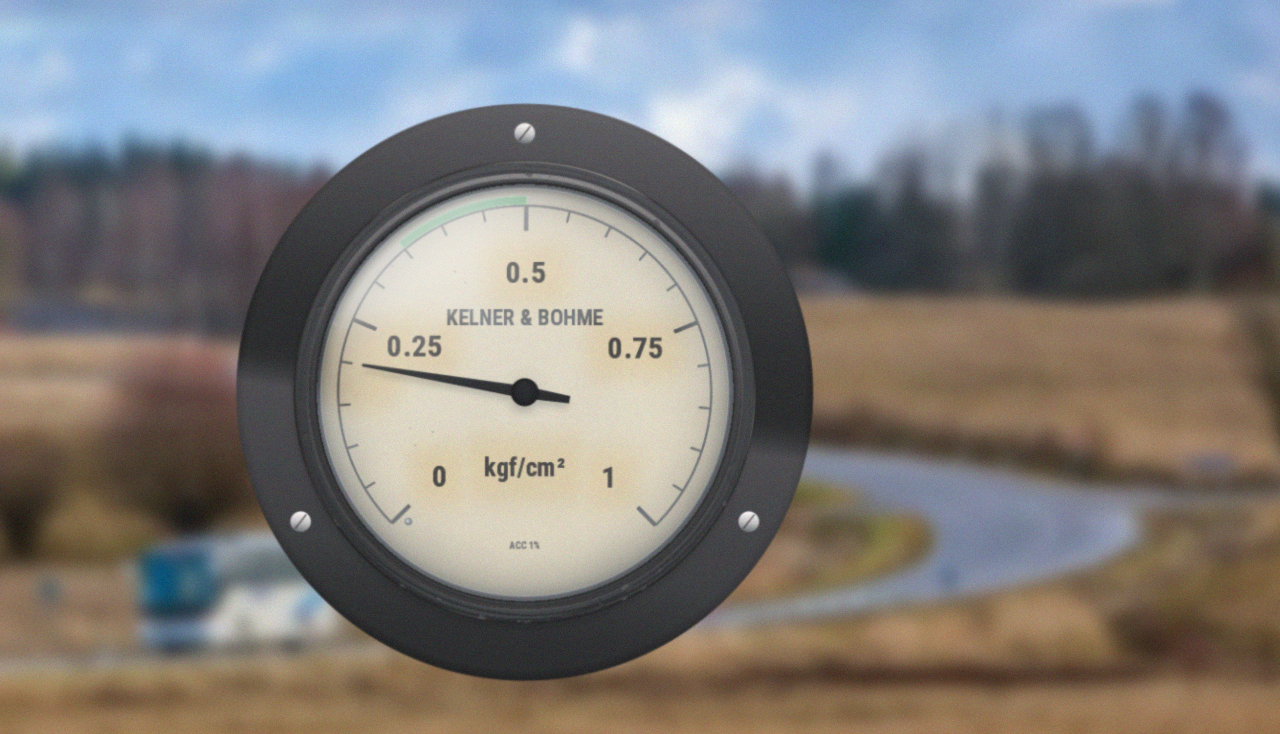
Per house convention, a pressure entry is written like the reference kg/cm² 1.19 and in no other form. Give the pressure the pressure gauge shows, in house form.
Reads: kg/cm² 0.2
